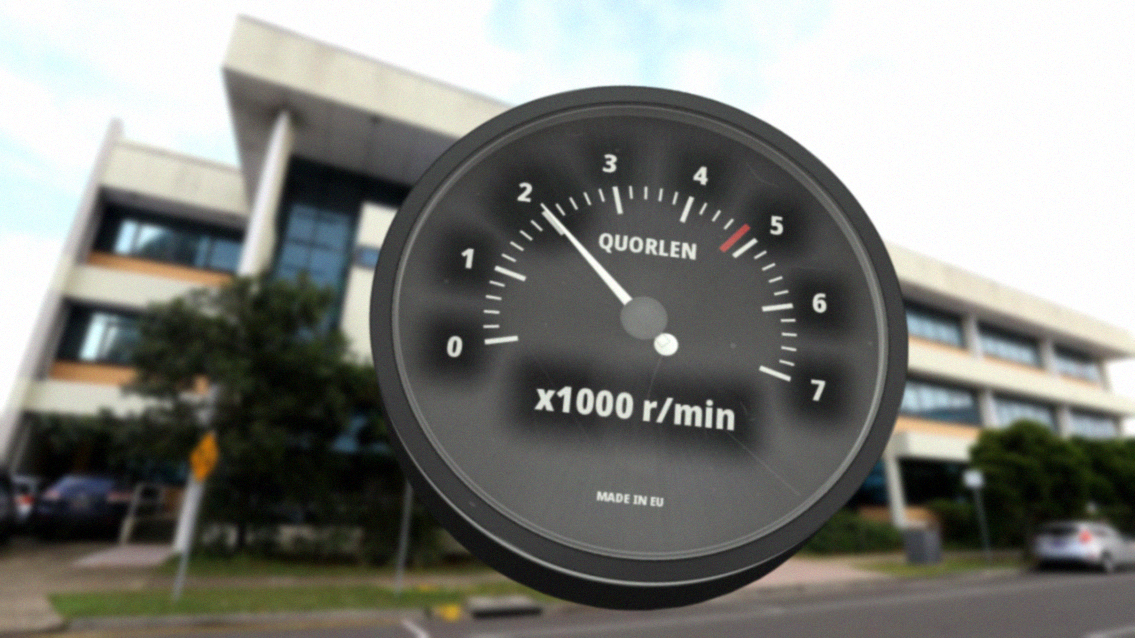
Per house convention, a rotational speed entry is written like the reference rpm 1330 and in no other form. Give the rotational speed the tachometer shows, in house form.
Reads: rpm 2000
